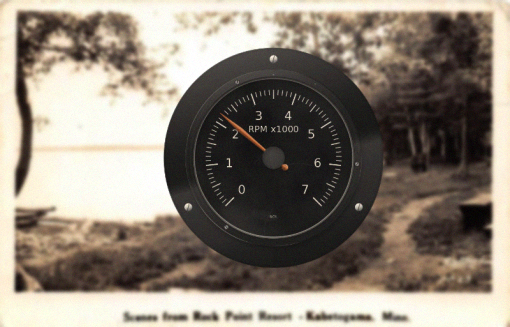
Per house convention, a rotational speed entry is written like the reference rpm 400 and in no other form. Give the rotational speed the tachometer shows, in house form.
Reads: rpm 2200
